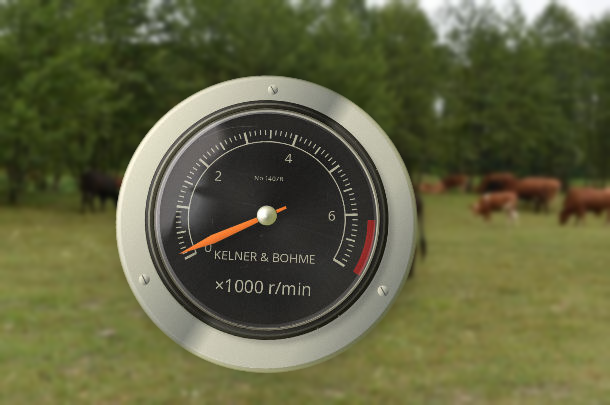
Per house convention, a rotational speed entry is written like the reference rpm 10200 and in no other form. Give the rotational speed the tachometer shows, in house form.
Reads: rpm 100
